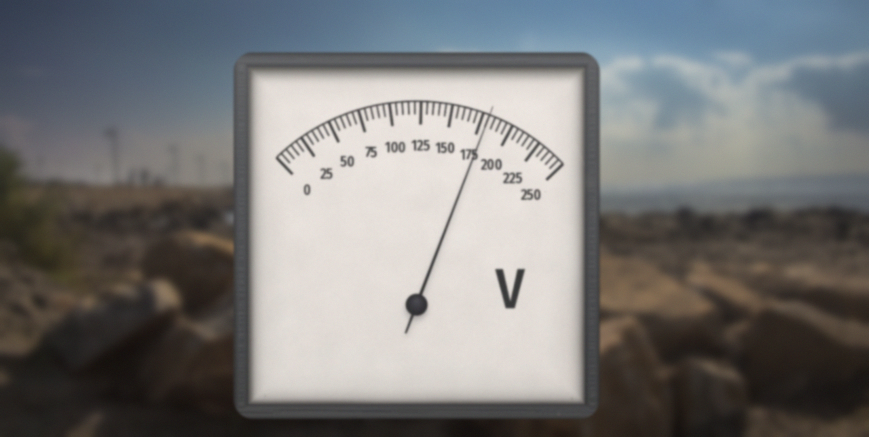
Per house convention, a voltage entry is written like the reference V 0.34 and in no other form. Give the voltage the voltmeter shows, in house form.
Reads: V 180
